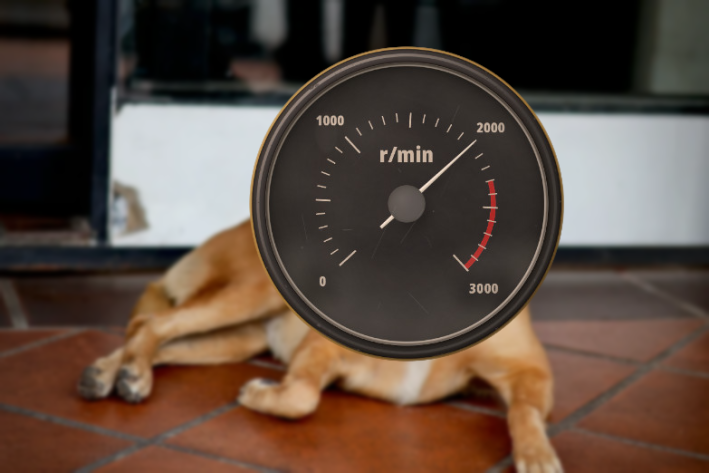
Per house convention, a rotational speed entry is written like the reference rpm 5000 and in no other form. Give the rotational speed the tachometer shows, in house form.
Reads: rpm 2000
